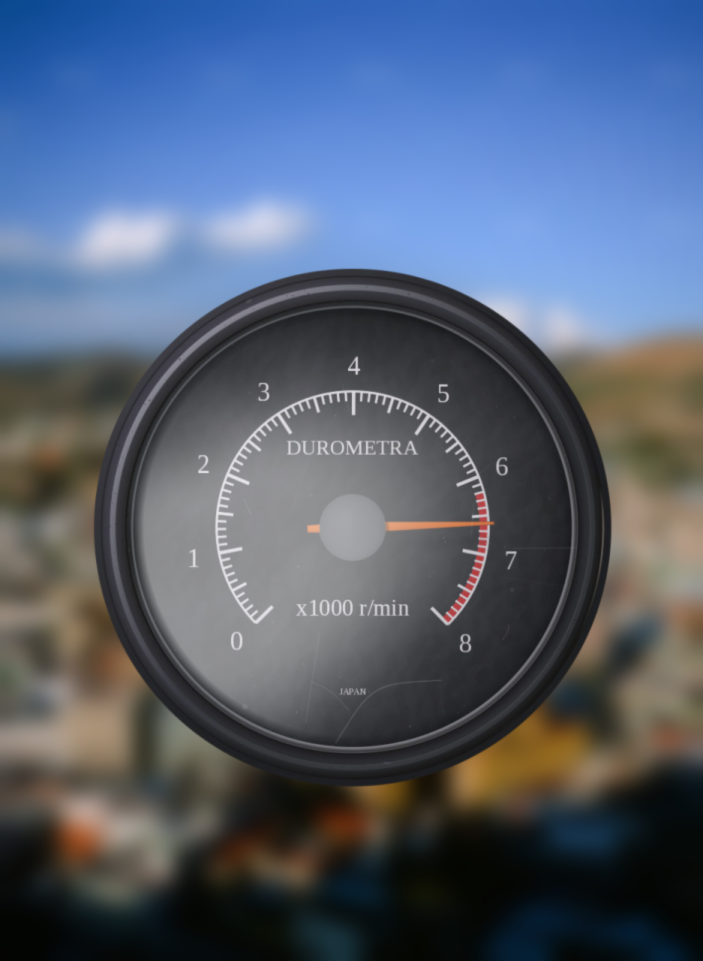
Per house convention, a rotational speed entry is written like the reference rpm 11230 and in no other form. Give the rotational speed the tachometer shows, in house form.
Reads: rpm 6600
